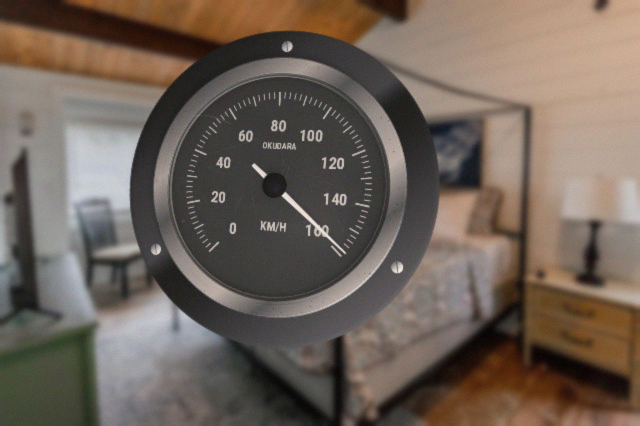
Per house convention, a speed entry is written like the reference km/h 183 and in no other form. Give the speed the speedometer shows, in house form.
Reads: km/h 158
